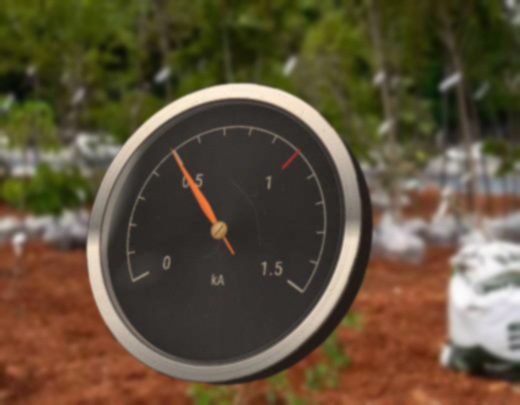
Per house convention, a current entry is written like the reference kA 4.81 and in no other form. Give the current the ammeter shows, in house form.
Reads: kA 0.5
